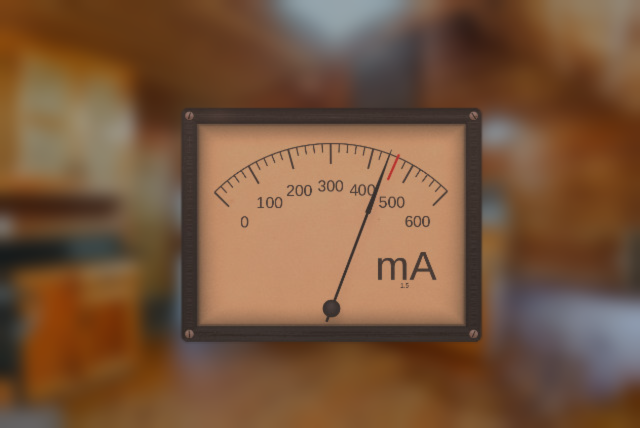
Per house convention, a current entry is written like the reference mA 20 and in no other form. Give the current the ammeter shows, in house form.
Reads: mA 440
